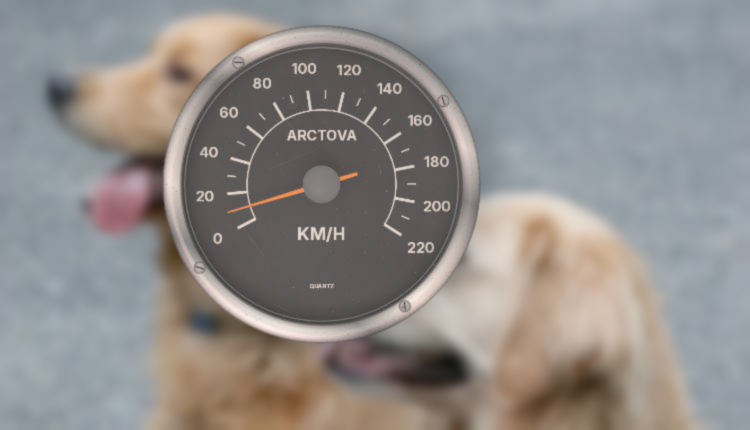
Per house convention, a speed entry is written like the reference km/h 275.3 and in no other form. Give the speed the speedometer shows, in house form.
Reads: km/h 10
